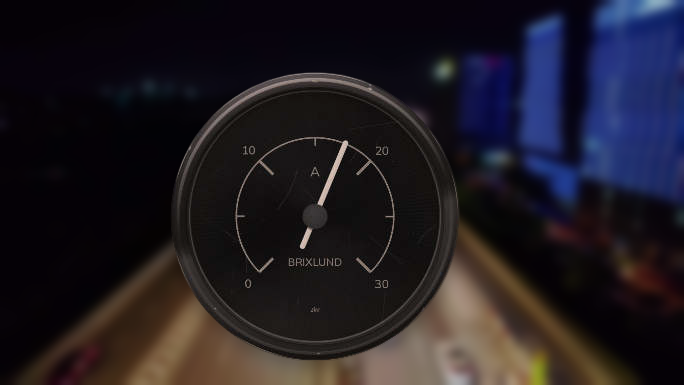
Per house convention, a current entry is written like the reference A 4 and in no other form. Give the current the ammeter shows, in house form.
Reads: A 17.5
